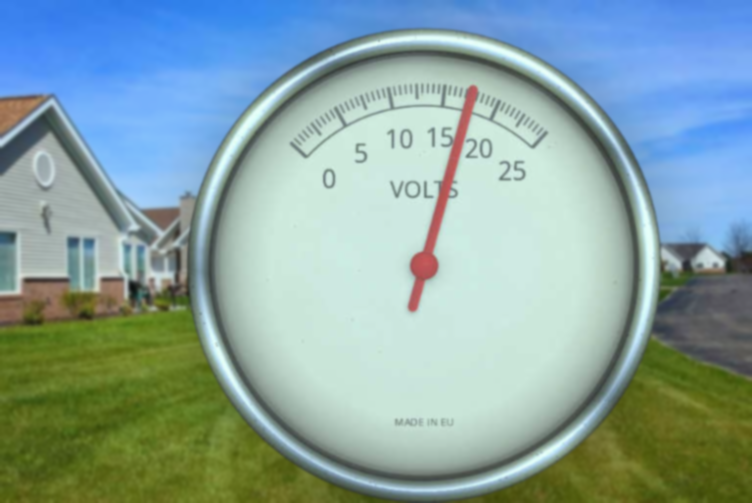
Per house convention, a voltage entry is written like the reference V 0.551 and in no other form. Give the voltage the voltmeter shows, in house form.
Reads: V 17.5
